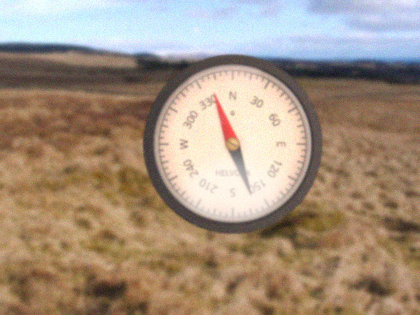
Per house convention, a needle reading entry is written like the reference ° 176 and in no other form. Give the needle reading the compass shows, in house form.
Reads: ° 340
